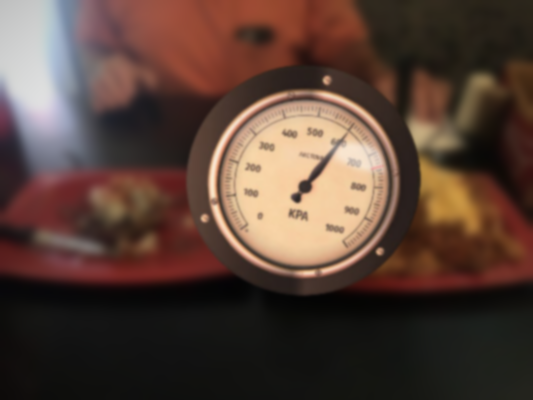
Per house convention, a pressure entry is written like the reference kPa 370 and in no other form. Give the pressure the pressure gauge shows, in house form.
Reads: kPa 600
